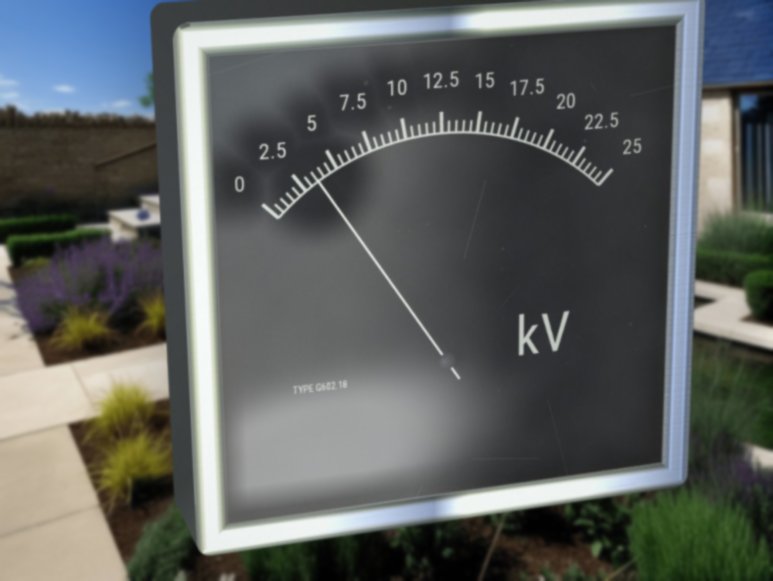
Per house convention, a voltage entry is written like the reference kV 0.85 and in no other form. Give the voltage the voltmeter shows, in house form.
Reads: kV 3.5
